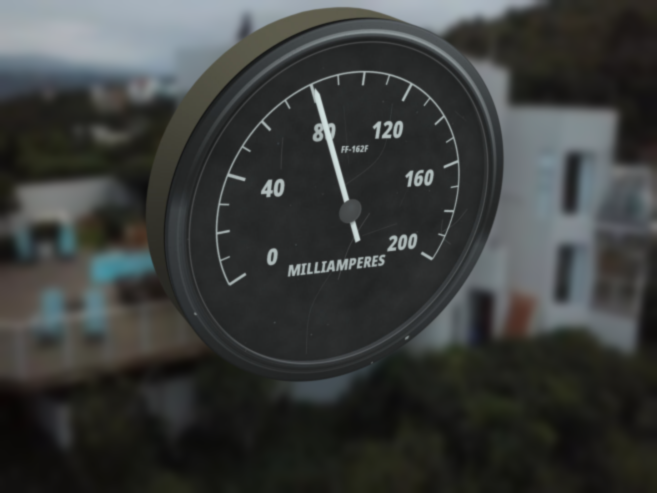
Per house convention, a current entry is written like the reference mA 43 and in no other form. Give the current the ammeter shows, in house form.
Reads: mA 80
